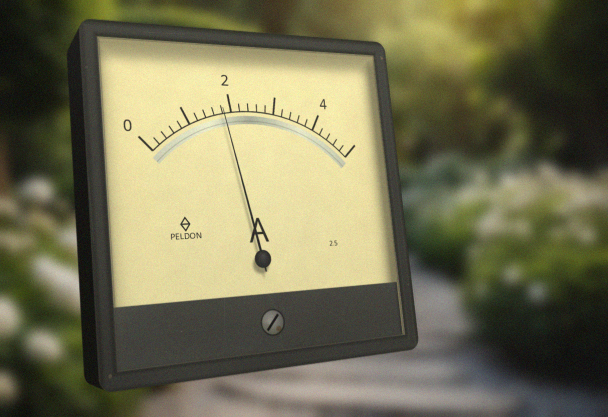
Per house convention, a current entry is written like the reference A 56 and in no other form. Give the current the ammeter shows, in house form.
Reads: A 1.8
